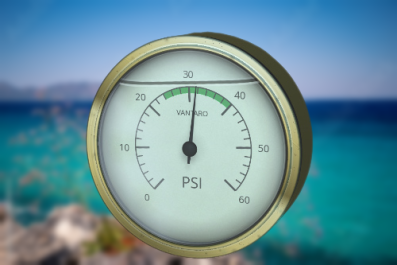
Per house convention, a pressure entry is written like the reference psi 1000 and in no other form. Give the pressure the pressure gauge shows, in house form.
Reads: psi 32
